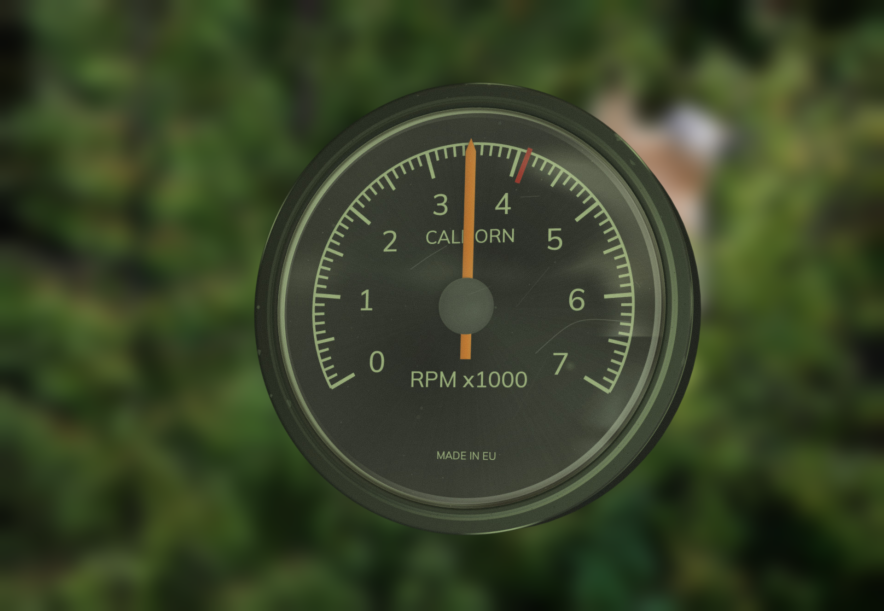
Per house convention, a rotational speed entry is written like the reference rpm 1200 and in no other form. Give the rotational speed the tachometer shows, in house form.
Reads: rpm 3500
